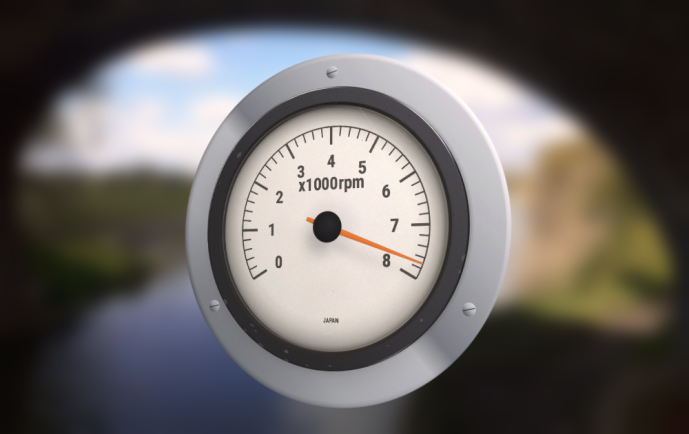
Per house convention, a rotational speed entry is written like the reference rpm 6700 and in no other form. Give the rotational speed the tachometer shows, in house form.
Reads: rpm 7700
